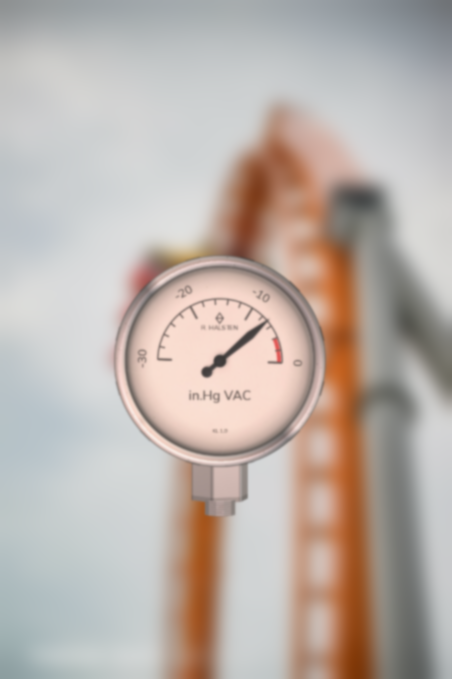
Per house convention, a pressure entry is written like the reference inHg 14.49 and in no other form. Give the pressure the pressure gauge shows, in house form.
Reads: inHg -7
